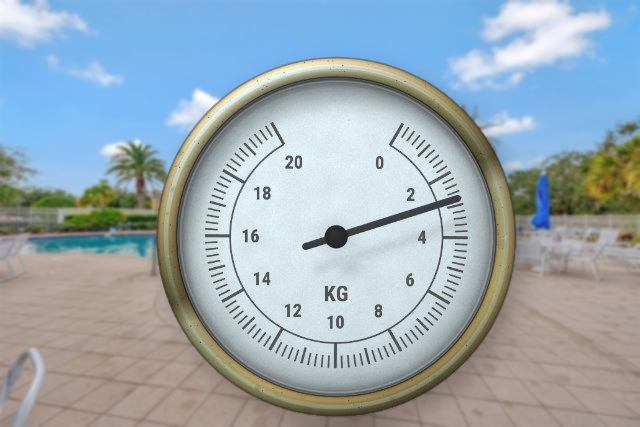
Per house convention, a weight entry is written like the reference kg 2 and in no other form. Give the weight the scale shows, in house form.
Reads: kg 2.8
